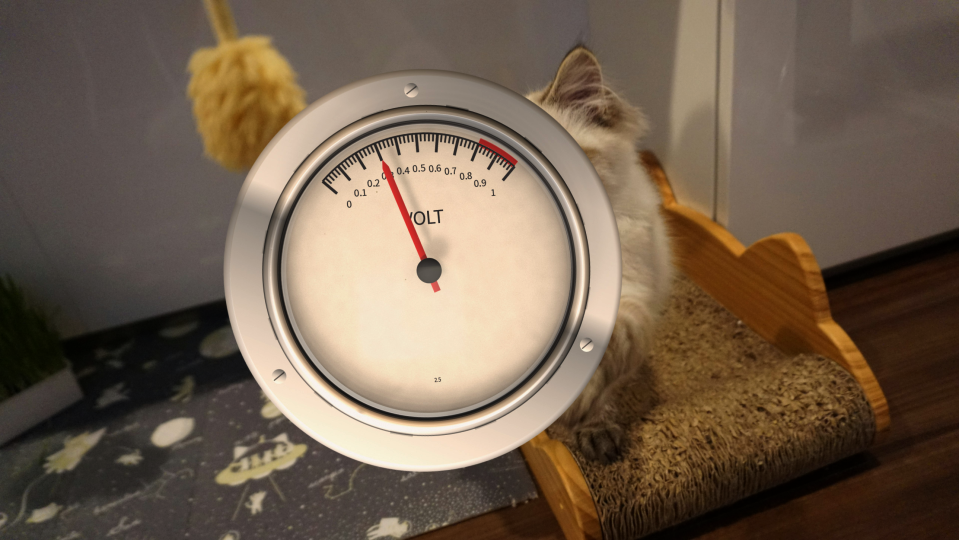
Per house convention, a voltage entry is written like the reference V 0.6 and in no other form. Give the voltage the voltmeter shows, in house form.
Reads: V 0.3
